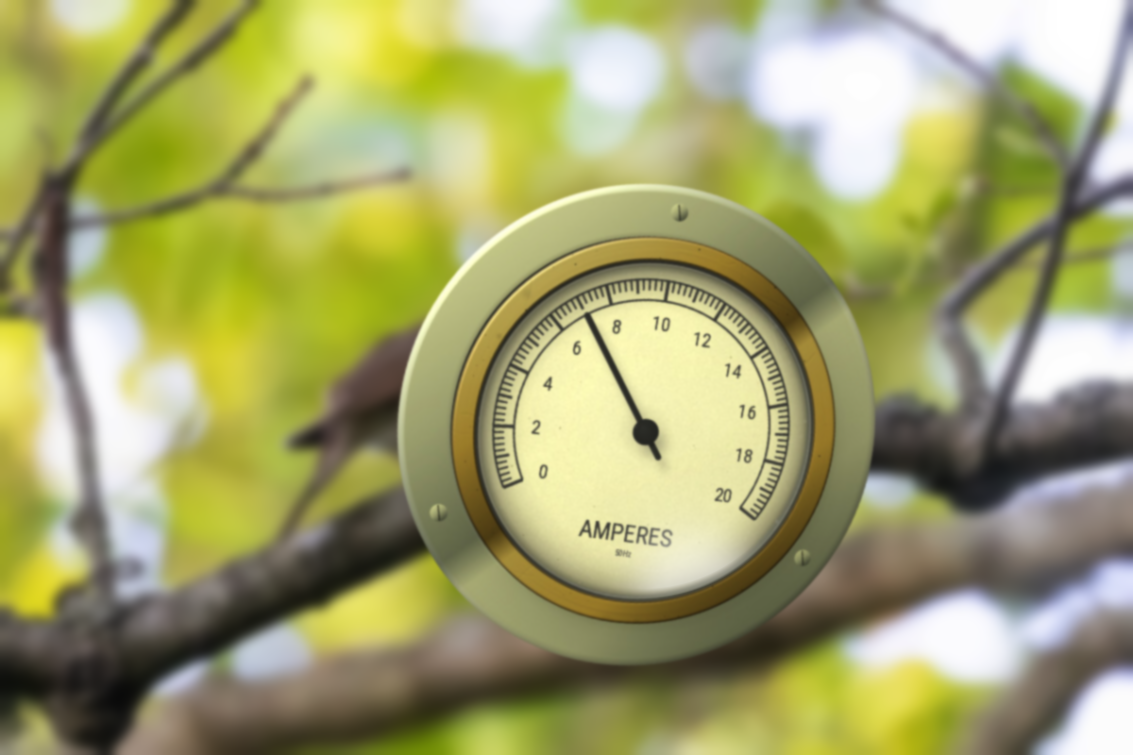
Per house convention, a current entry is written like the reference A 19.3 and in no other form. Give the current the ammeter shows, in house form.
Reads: A 7
